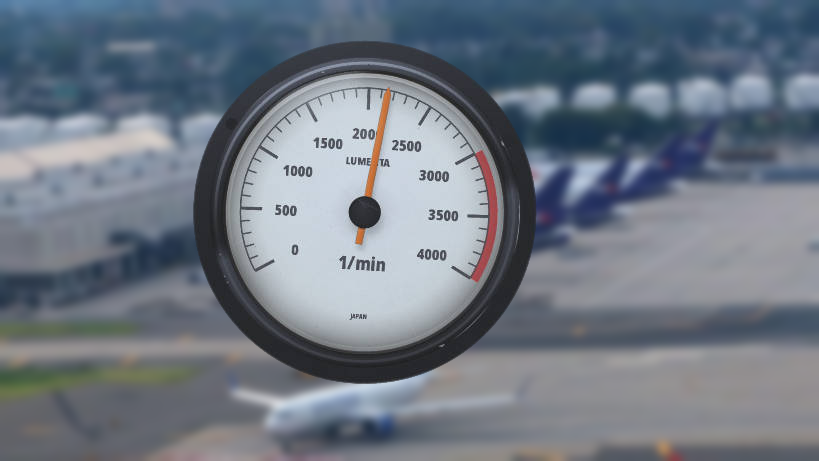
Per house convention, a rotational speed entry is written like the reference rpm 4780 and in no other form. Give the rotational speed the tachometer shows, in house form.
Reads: rpm 2150
